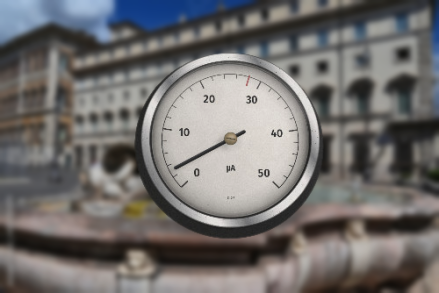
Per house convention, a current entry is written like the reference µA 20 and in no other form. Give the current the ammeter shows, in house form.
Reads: µA 3
